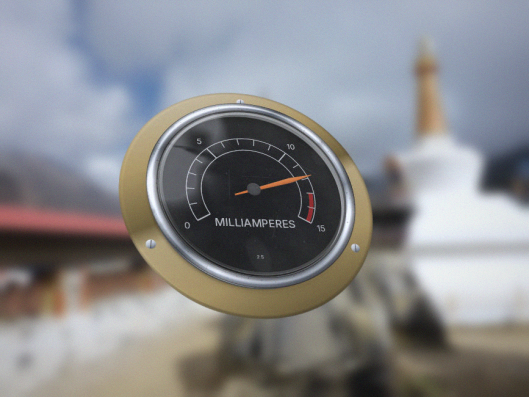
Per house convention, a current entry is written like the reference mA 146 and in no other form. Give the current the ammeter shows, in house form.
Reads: mA 12
